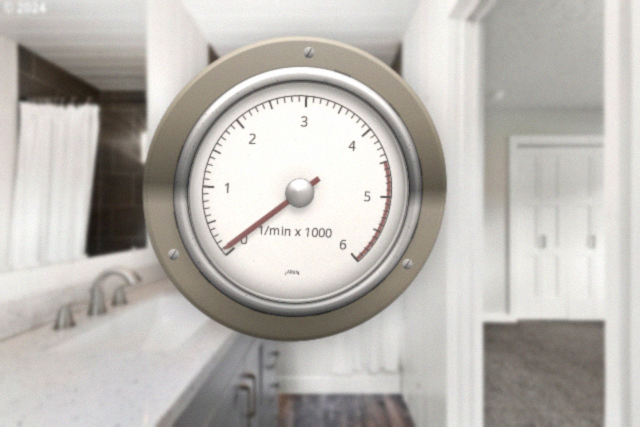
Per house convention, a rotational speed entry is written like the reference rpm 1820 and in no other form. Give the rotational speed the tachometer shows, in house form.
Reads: rpm 100
